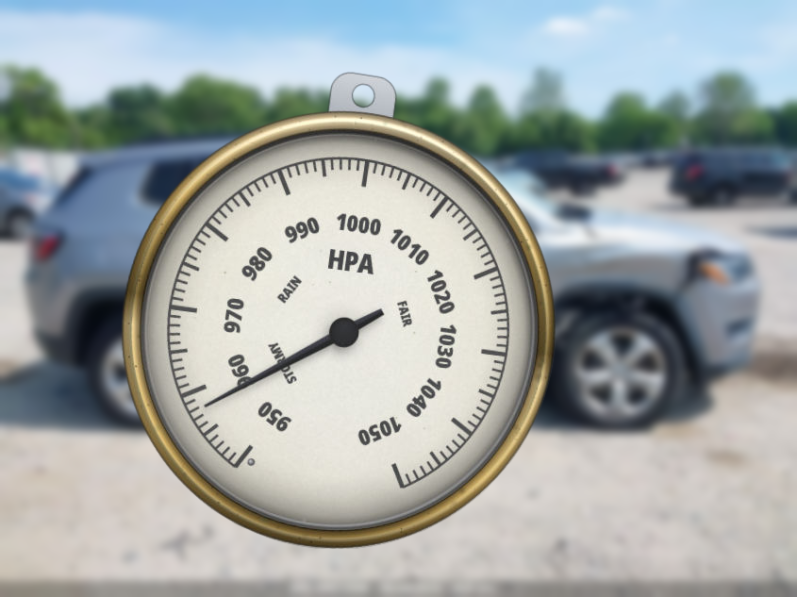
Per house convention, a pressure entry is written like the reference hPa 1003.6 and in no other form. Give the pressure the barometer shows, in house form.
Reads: hPa 958
